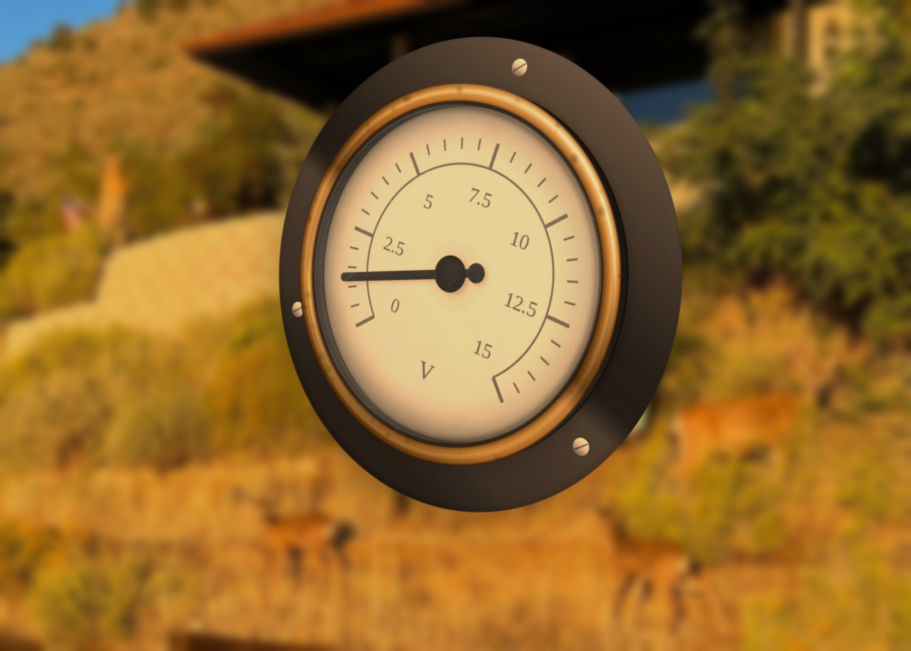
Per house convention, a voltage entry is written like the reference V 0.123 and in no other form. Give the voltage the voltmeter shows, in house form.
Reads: V 1.25
